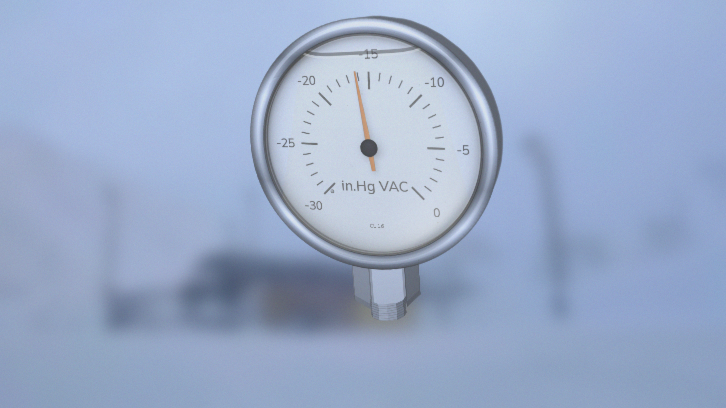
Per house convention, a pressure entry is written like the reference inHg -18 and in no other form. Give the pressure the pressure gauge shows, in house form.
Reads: inHg -16
